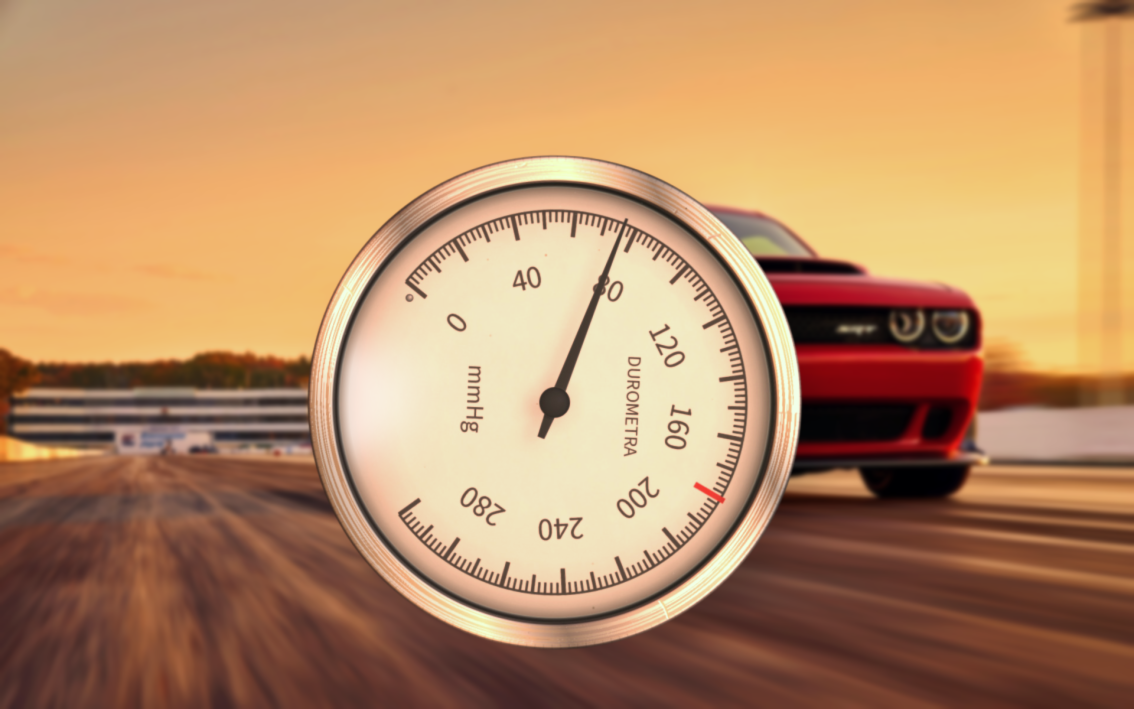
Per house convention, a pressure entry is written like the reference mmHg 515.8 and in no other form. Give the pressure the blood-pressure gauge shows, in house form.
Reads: mmHg 76
